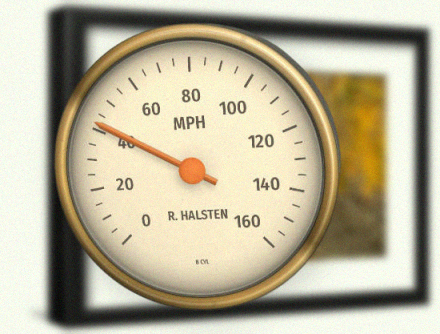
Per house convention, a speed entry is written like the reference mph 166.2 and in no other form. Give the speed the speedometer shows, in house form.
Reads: mph 42.5
